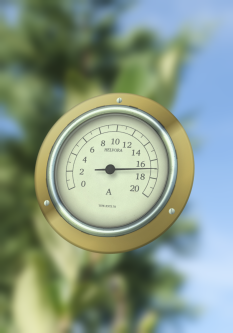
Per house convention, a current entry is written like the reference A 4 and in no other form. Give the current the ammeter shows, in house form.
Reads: A 17
